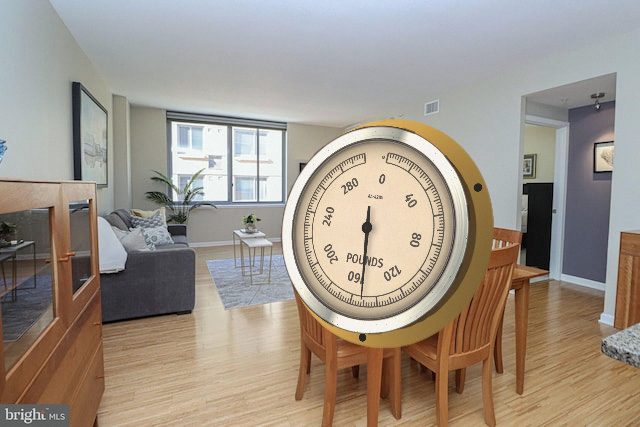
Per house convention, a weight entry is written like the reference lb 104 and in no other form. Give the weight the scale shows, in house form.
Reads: lb 150
